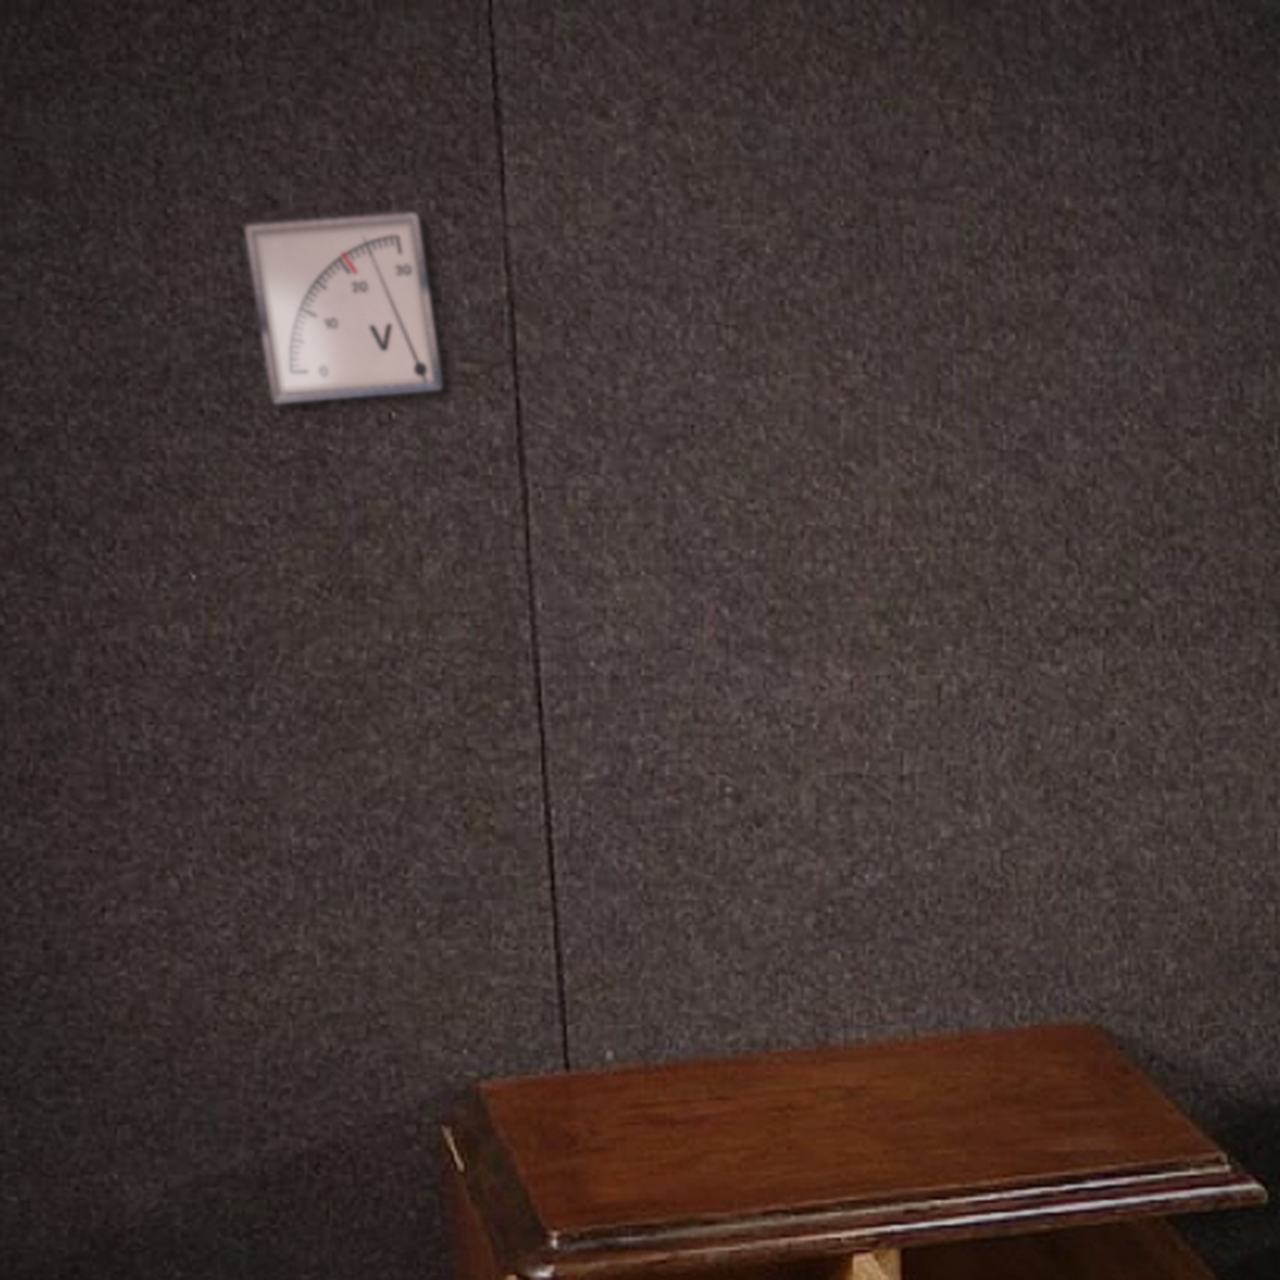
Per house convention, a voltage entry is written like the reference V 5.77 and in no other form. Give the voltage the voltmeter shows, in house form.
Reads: V 25
